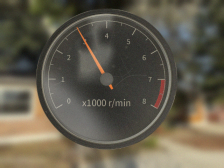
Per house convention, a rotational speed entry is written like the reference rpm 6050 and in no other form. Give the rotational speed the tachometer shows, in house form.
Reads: rpm 3000
